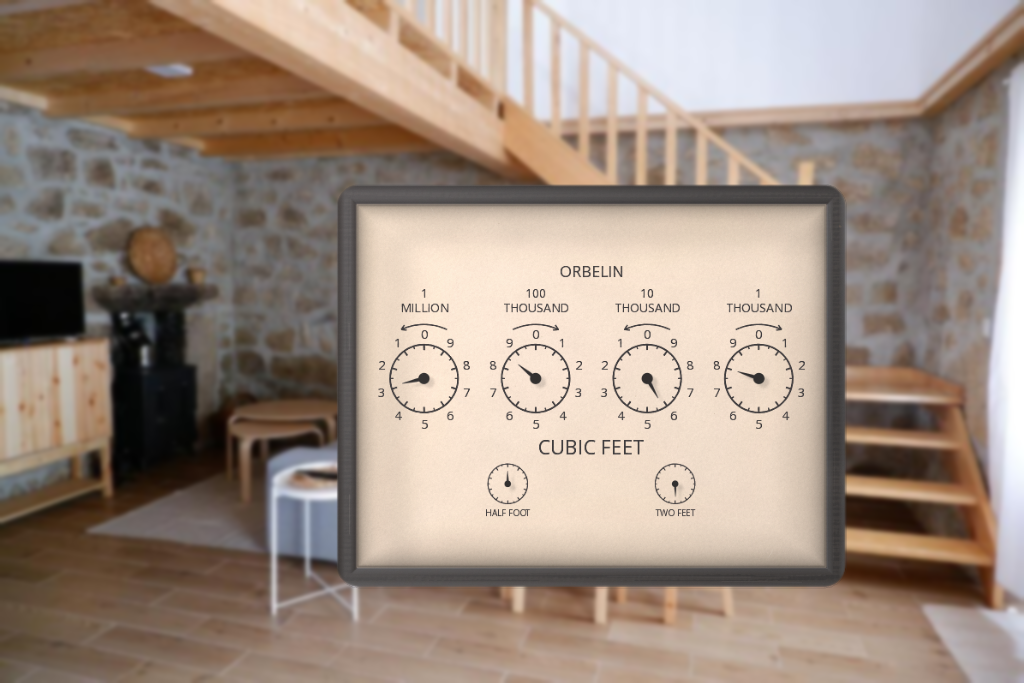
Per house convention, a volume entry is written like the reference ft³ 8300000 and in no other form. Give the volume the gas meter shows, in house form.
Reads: ft³ 285800
